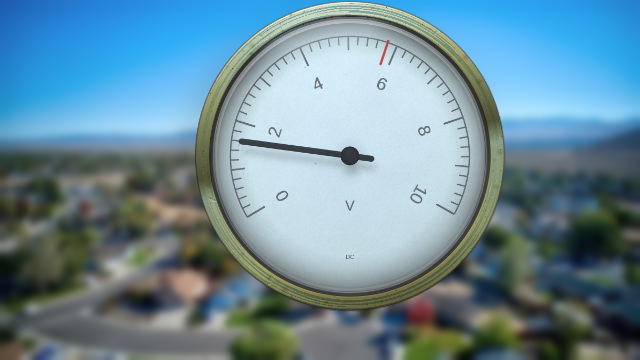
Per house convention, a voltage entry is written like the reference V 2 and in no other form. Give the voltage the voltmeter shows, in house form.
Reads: V 1.6
